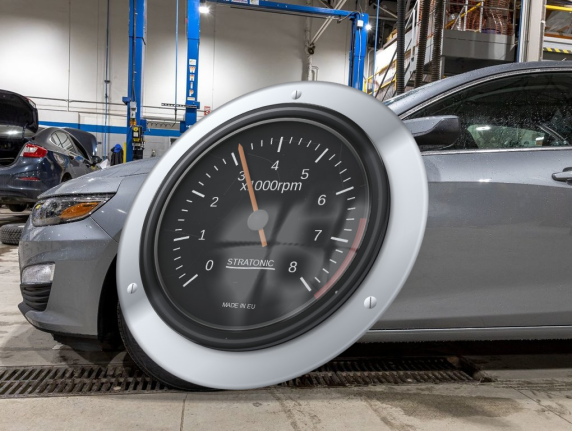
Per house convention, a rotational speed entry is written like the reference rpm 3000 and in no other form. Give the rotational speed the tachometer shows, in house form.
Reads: rpm 3200
